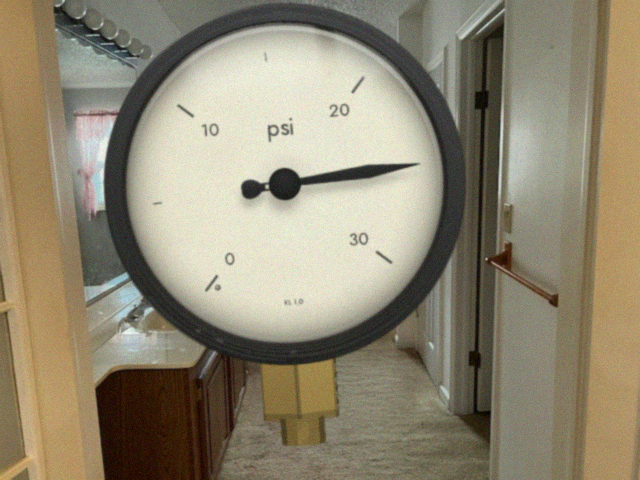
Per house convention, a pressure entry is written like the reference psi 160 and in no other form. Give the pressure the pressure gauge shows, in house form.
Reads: psi 25
